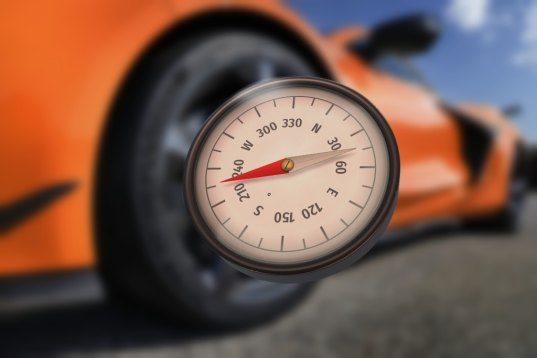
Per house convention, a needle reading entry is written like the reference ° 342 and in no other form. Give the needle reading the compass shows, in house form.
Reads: ° 225
